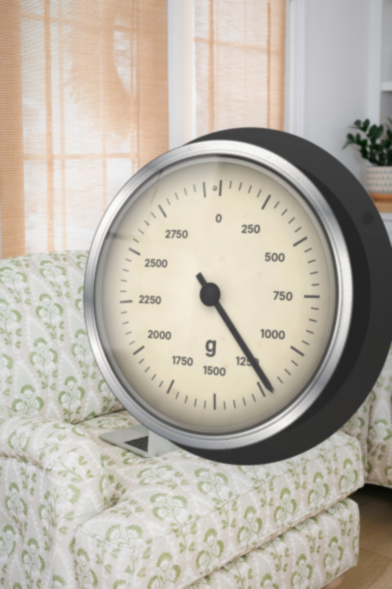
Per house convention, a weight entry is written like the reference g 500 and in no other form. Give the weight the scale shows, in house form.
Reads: g 1200
